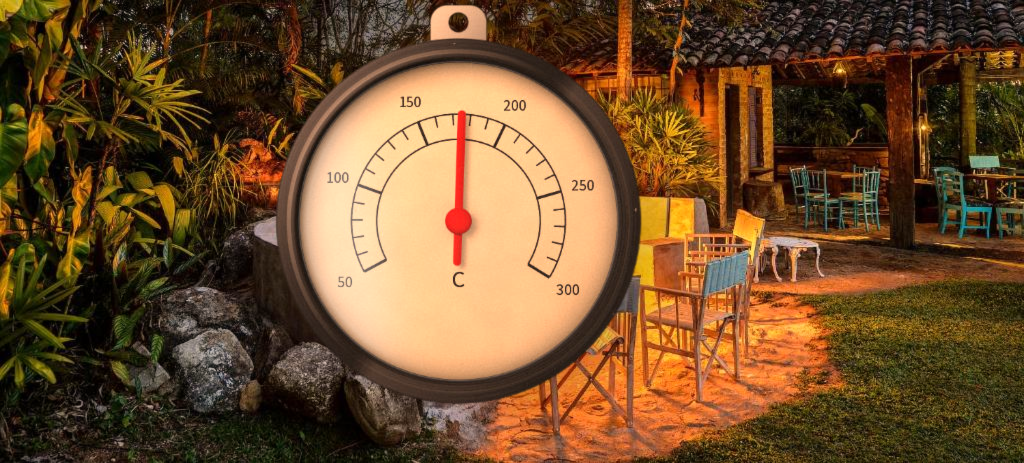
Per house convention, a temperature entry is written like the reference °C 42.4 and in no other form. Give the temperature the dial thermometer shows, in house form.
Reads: °C 175
